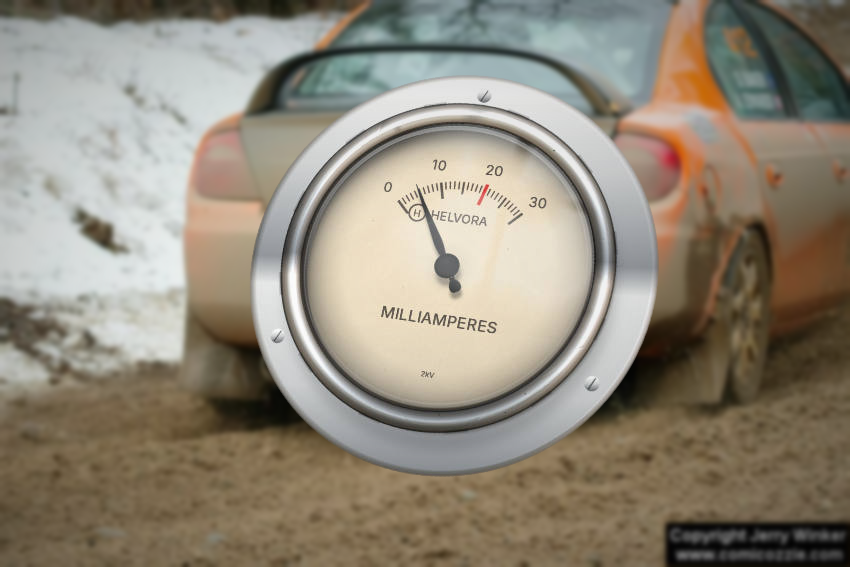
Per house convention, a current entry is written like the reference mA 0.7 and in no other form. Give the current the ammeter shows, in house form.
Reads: mA 5
